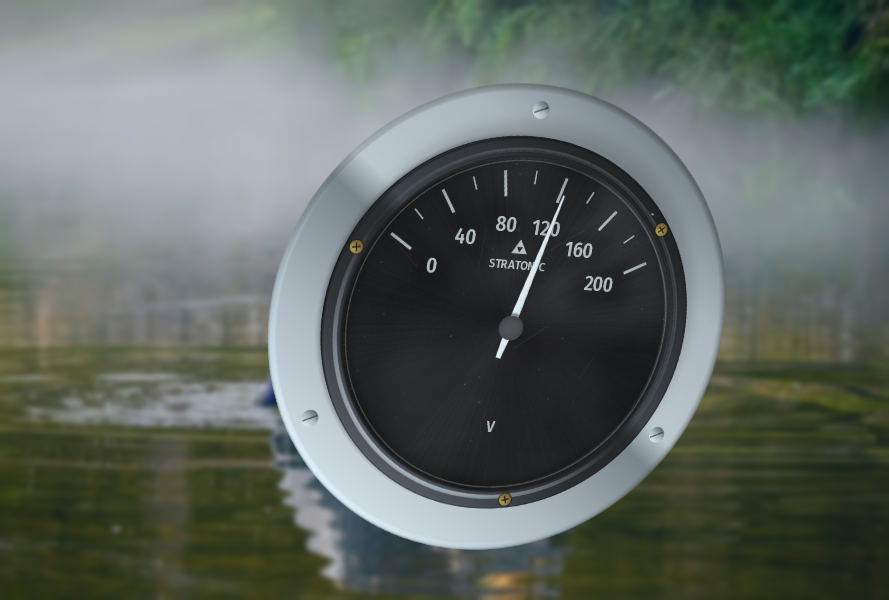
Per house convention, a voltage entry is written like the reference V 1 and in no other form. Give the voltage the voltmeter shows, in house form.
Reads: V 120
